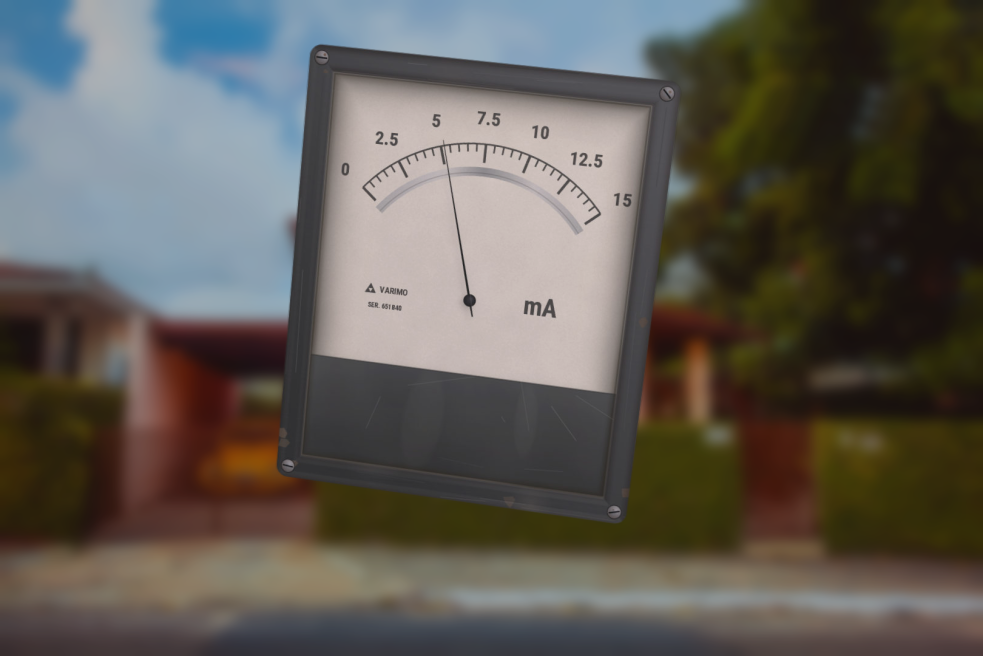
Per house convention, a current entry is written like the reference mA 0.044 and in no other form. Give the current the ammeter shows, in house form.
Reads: mA 5.25
